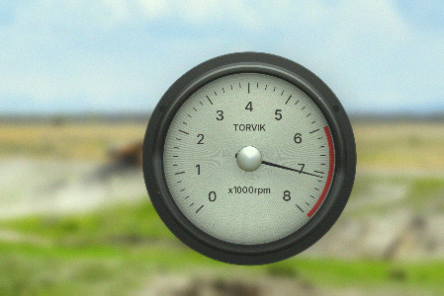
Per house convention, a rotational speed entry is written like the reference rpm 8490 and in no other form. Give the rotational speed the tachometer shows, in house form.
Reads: rpm 7100
